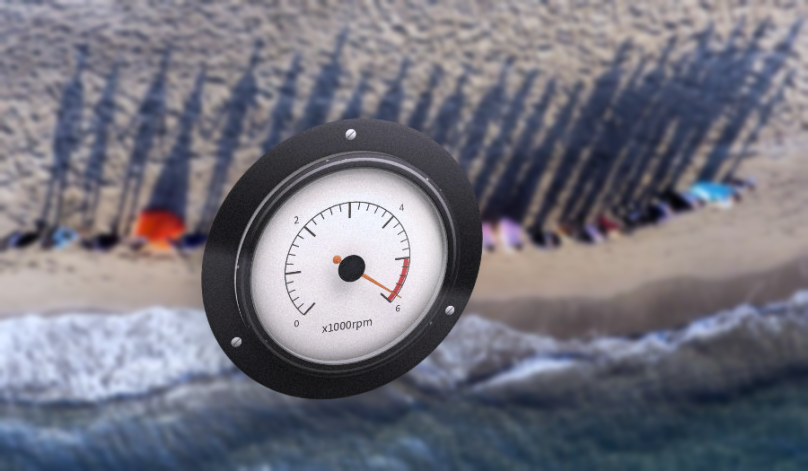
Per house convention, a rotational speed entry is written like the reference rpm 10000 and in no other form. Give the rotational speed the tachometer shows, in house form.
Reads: rpm 5800
